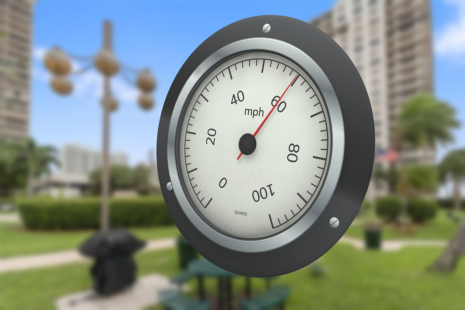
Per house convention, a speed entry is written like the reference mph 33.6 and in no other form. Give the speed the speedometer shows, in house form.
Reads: mph 60
